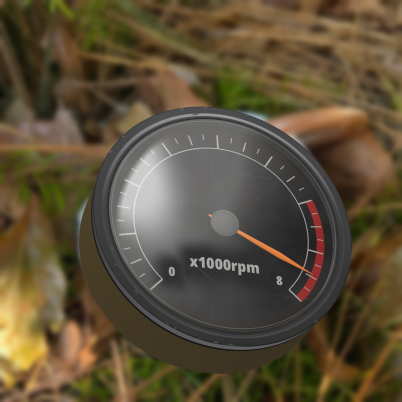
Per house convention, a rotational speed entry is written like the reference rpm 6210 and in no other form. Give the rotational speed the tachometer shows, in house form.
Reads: rpm 7500
